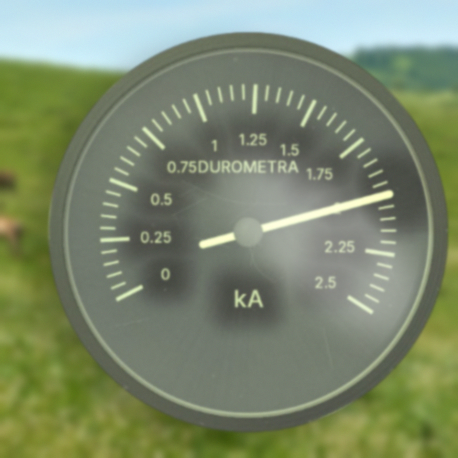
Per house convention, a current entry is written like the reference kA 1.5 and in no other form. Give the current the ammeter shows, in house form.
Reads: kA 2
